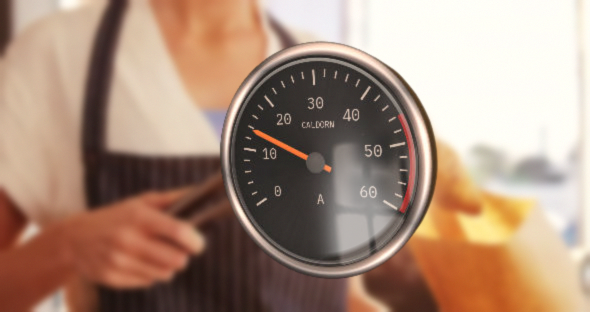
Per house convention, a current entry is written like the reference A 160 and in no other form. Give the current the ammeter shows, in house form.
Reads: A 14
